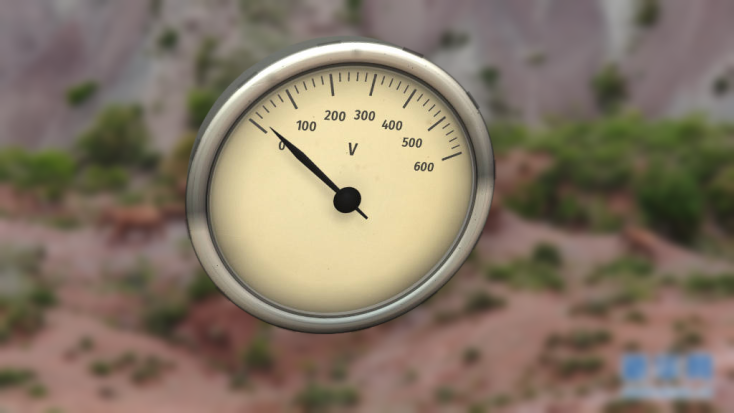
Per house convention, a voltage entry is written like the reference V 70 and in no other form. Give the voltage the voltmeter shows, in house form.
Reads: V 20
